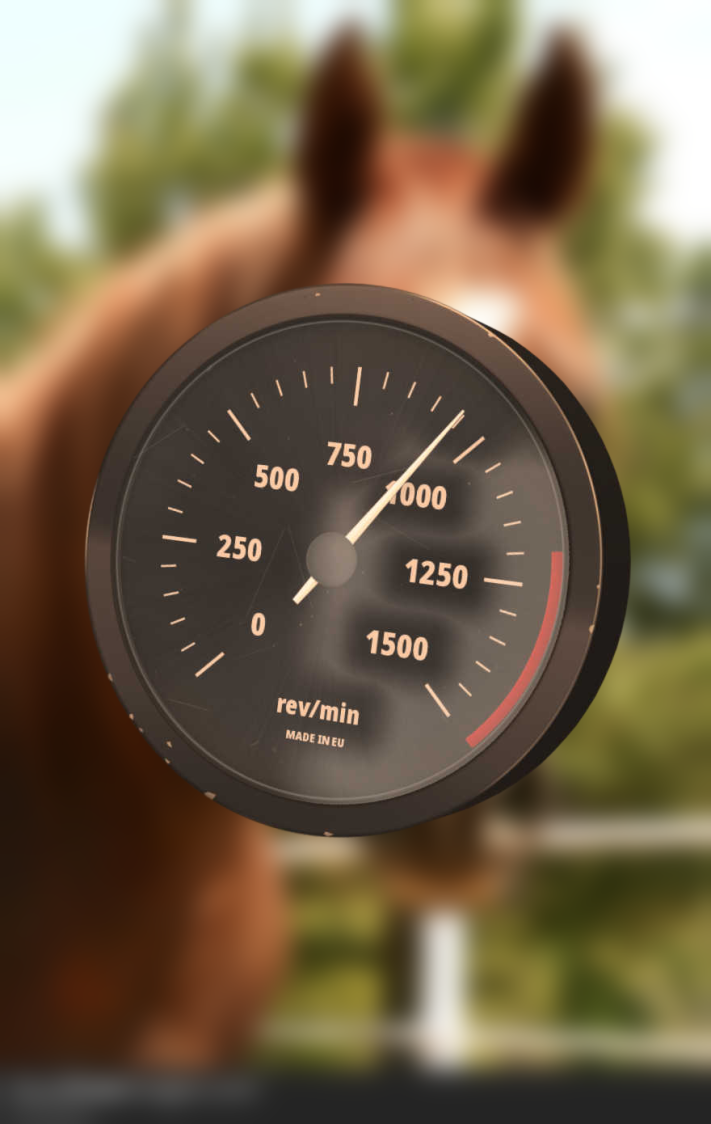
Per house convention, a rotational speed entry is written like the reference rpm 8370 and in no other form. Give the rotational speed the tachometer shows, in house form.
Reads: rpm 950
